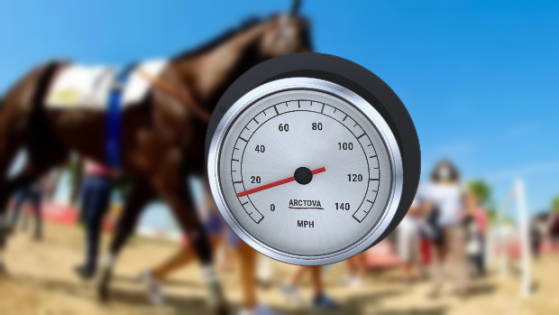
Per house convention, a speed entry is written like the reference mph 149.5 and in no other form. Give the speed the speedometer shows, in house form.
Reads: mph 15
